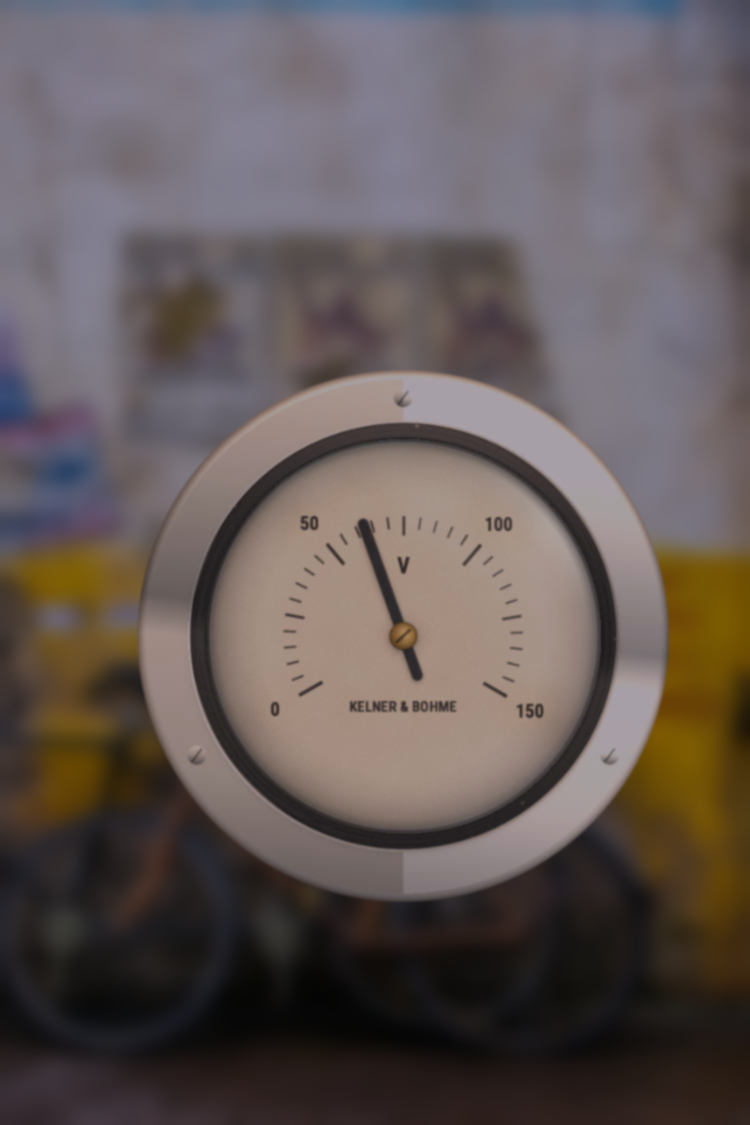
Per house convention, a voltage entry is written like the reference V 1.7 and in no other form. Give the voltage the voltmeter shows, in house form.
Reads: V 62.5
